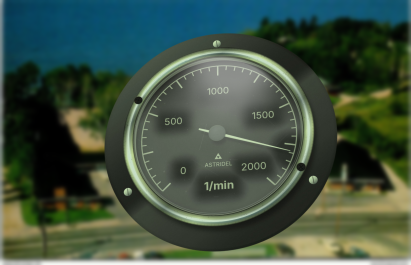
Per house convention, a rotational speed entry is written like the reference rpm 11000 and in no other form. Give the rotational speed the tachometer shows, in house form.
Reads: rpm 1800
